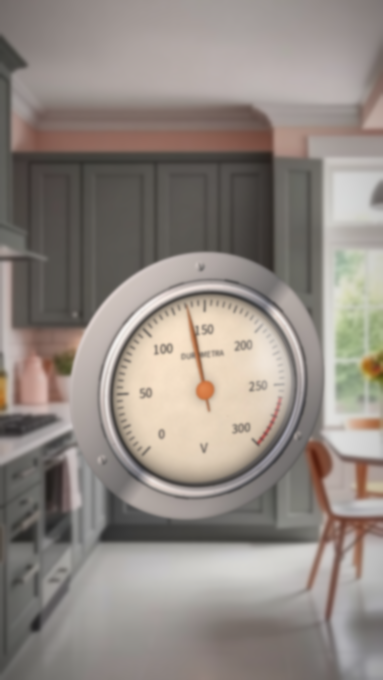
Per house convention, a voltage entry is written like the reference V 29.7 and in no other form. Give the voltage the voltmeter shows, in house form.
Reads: V 135
